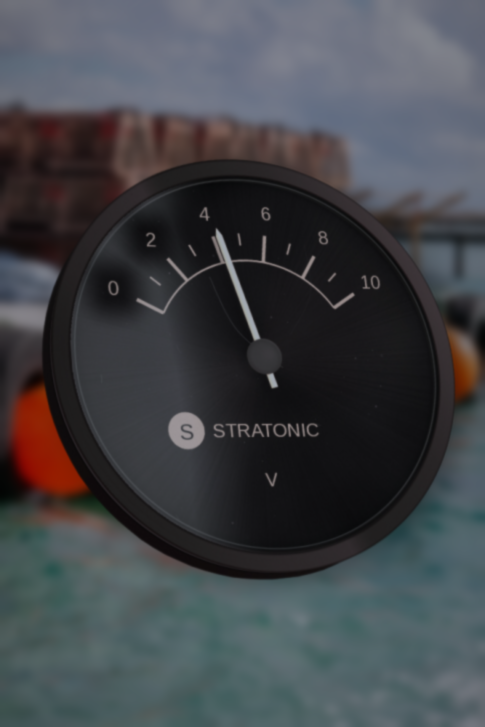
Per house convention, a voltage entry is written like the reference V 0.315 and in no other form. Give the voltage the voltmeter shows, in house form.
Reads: V 4
